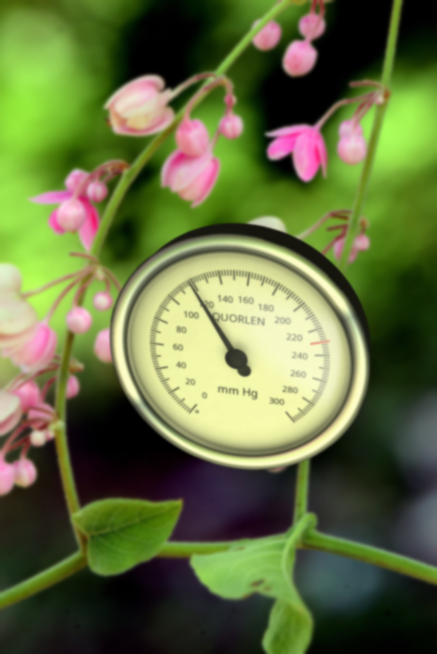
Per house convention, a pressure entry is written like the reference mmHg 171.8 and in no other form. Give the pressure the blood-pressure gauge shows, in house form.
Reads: mmHg 120
